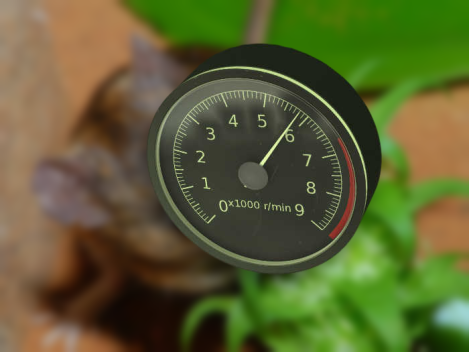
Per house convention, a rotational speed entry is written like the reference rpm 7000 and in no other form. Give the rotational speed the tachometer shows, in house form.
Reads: rpm 5800
